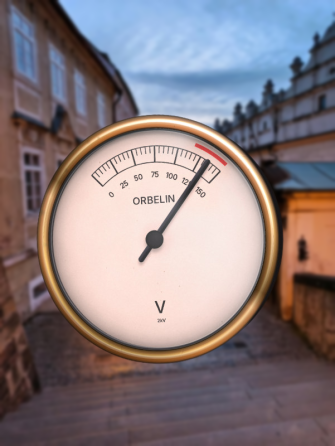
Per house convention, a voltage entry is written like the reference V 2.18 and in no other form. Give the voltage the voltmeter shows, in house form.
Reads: V 135
